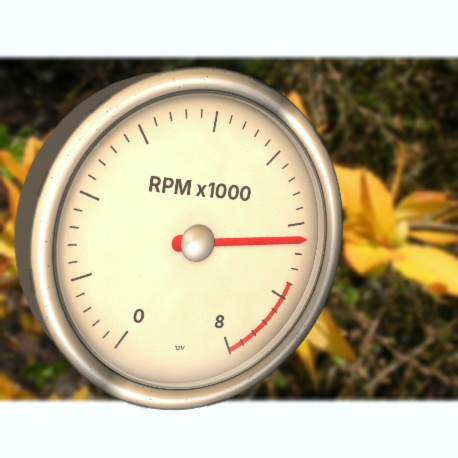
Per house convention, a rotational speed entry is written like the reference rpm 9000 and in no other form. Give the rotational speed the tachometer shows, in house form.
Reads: rpm 6200
